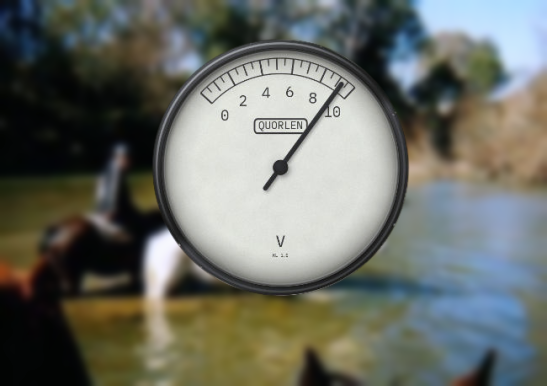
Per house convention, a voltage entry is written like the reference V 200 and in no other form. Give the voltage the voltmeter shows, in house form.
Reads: V 9.25
